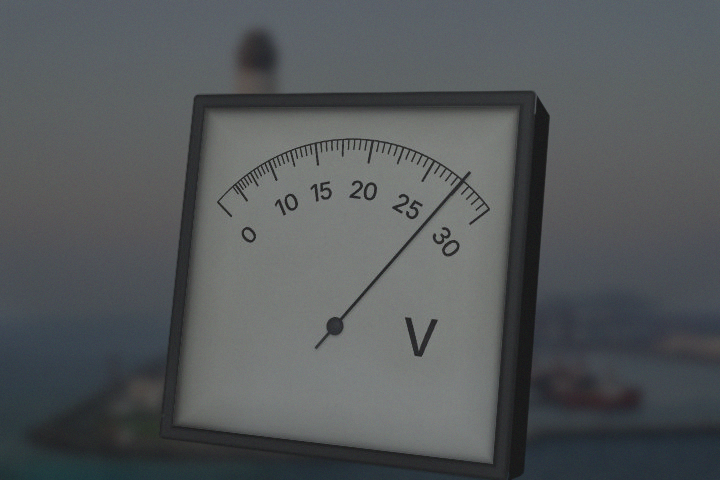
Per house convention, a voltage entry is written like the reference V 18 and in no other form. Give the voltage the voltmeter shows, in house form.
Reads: V 27.5
